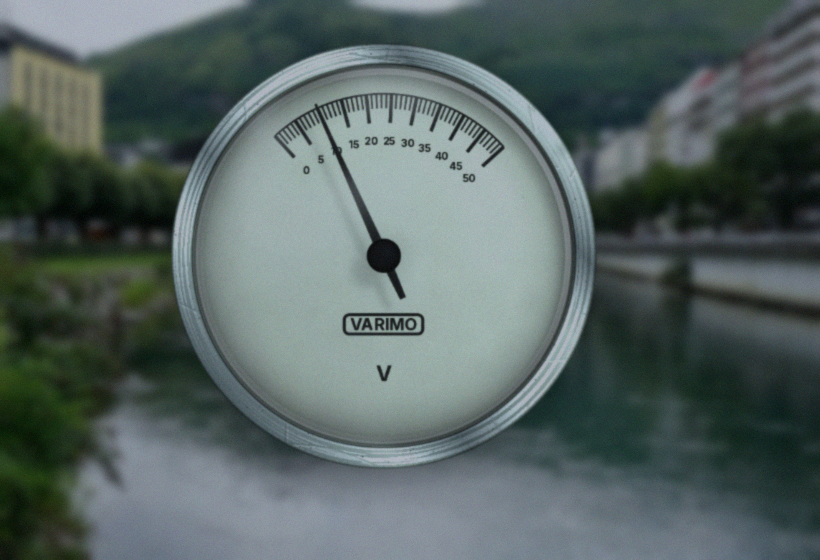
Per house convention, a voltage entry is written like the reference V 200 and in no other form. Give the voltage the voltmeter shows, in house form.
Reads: V 10
